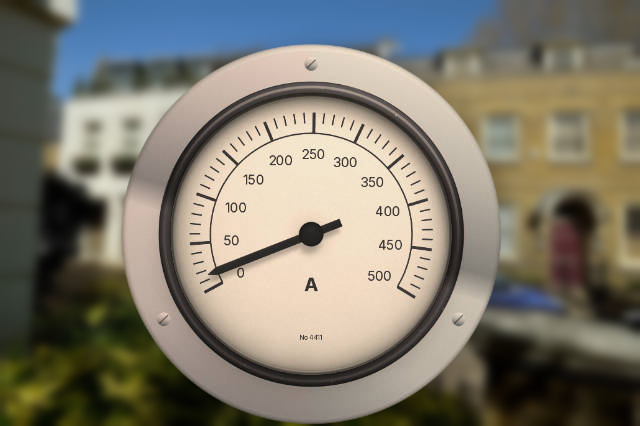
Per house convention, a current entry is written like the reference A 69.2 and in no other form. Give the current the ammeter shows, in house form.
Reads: A 15
